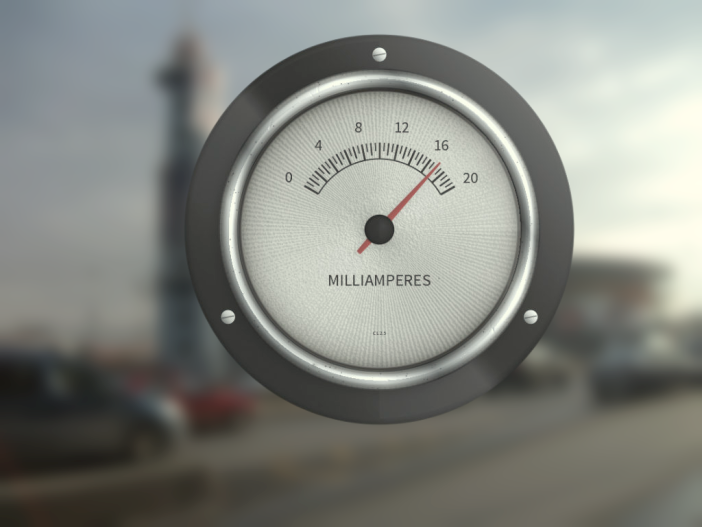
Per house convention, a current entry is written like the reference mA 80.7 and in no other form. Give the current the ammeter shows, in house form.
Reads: mA 17
